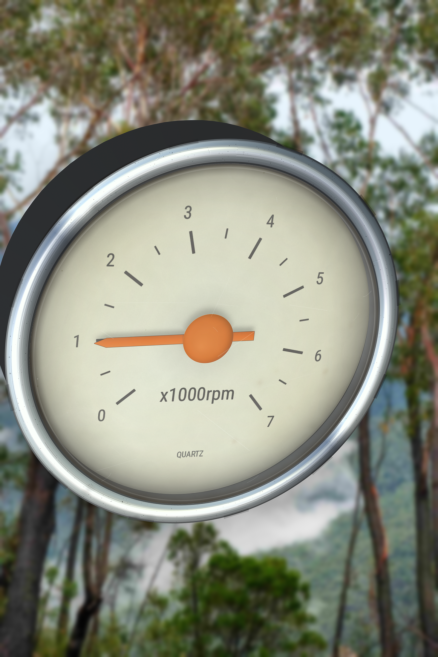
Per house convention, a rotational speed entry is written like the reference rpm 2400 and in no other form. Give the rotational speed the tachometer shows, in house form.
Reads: rpm 1000
